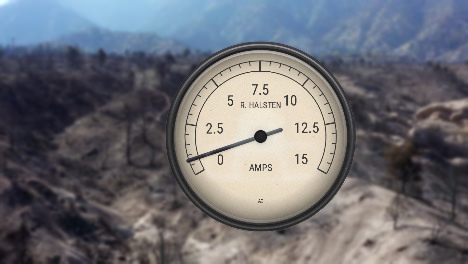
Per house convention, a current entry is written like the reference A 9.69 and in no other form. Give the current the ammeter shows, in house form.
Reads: A 0.75
